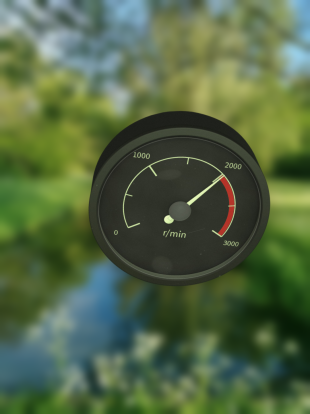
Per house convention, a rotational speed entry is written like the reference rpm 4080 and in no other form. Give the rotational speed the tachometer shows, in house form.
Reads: rpm 2000
